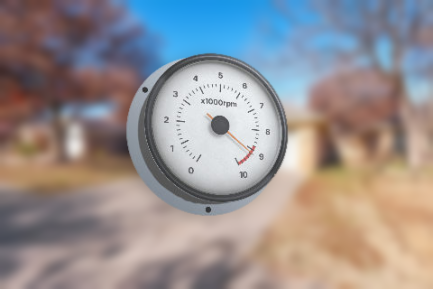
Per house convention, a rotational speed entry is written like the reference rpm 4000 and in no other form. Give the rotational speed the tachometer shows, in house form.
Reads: rpm 9200
